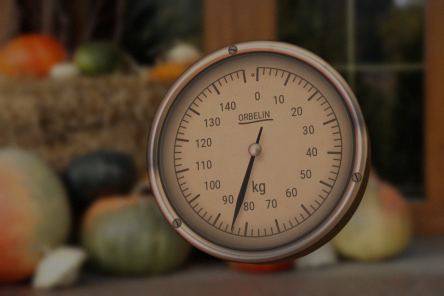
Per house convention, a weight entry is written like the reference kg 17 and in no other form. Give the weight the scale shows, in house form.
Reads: kg 84
